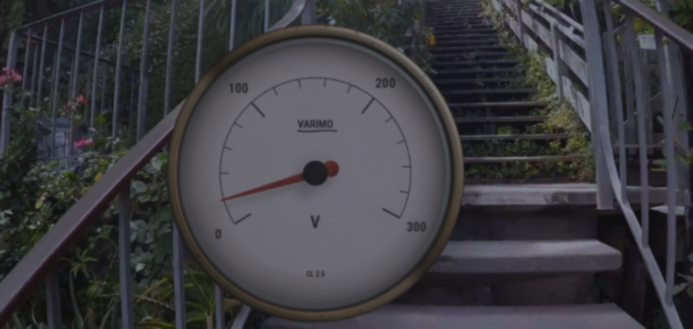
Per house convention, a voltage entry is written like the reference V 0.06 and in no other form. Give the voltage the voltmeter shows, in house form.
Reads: V 20
